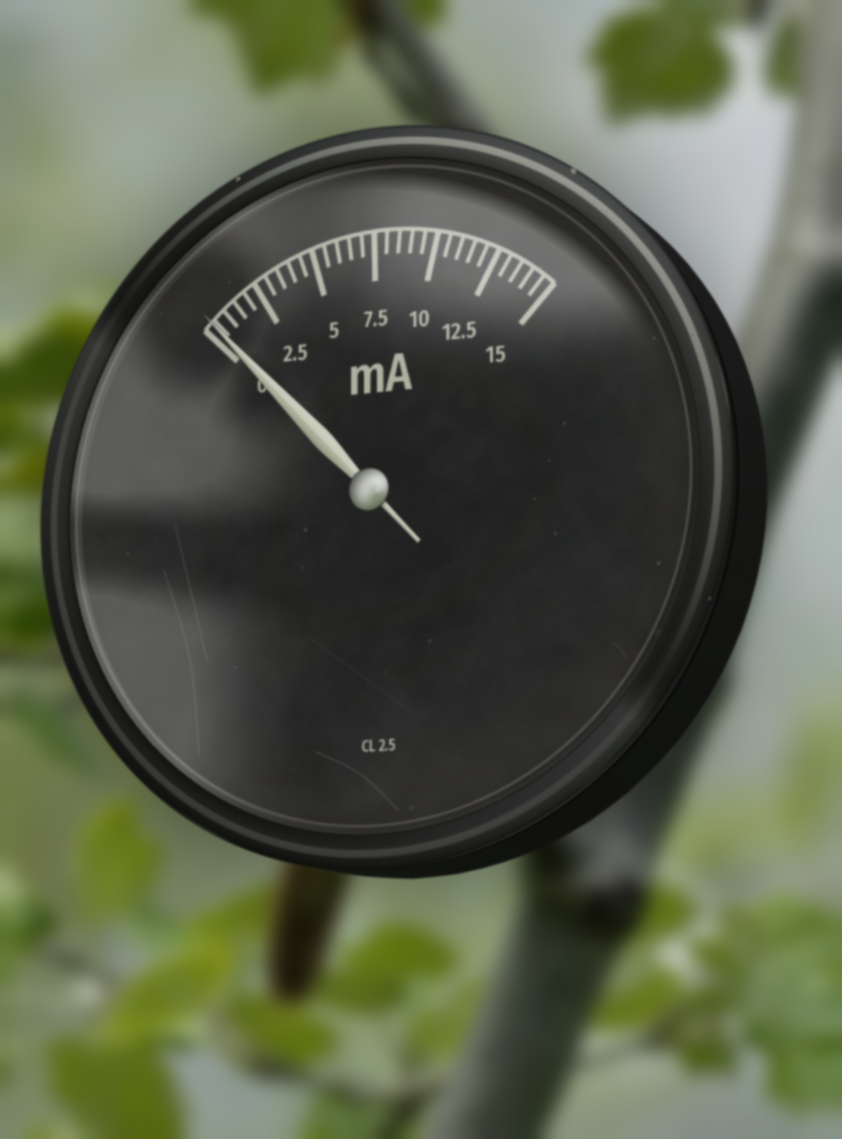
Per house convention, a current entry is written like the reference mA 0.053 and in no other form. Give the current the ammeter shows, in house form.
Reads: mA 0.5
